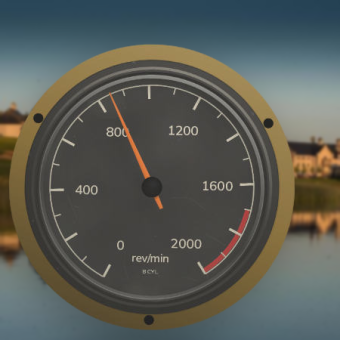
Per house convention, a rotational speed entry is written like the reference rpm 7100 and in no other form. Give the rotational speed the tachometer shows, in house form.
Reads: rpm 850
